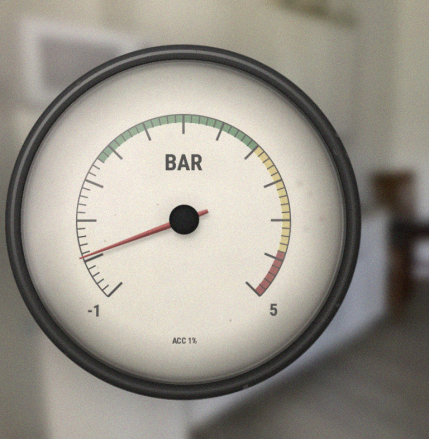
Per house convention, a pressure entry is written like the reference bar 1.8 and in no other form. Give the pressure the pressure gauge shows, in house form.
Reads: bar -0.45
